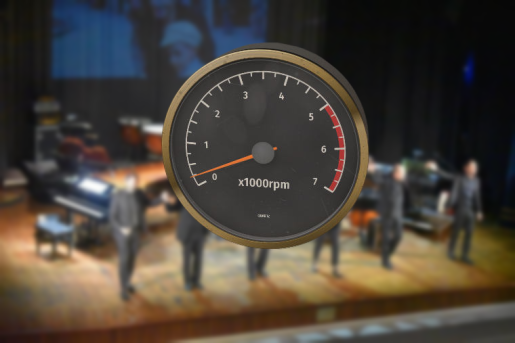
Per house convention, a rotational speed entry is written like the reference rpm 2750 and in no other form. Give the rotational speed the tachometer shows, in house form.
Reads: rpm 250
